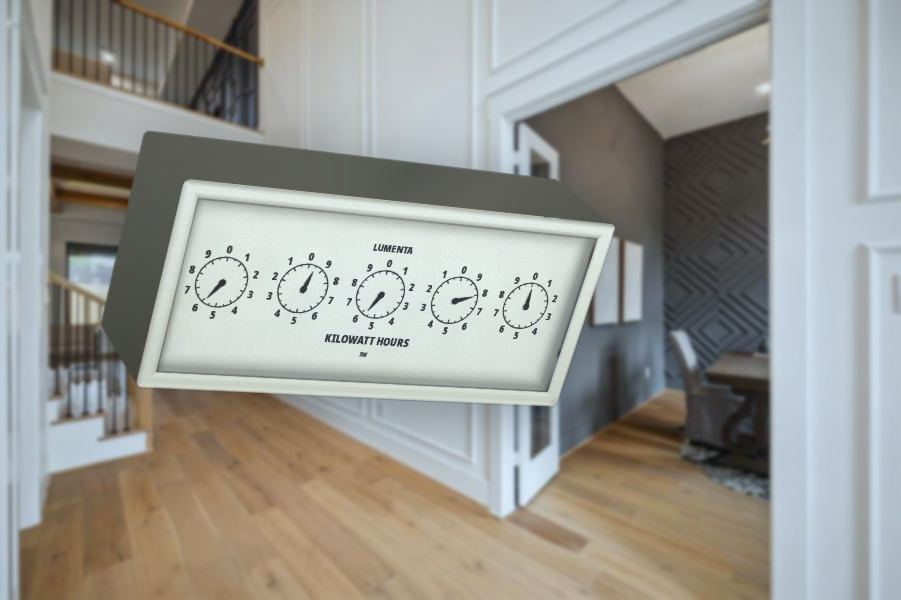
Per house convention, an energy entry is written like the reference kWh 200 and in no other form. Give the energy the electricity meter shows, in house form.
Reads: kWh 59580
